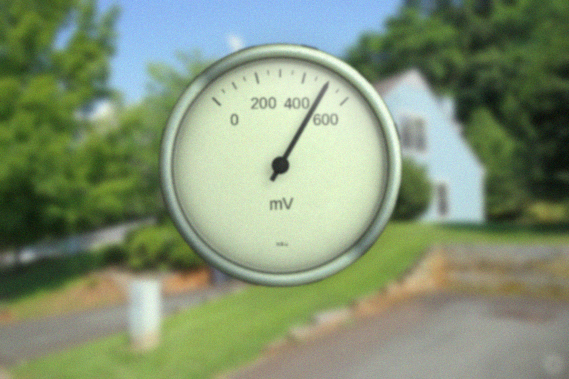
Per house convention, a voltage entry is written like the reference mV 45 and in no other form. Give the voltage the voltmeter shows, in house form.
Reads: mV 500
